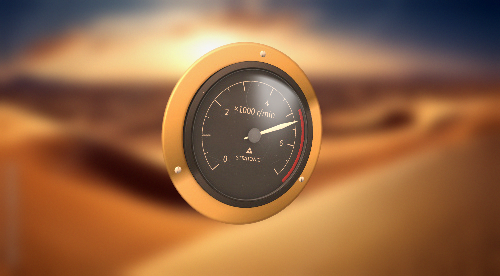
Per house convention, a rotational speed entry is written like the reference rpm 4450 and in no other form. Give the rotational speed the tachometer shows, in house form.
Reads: rpm 5250
